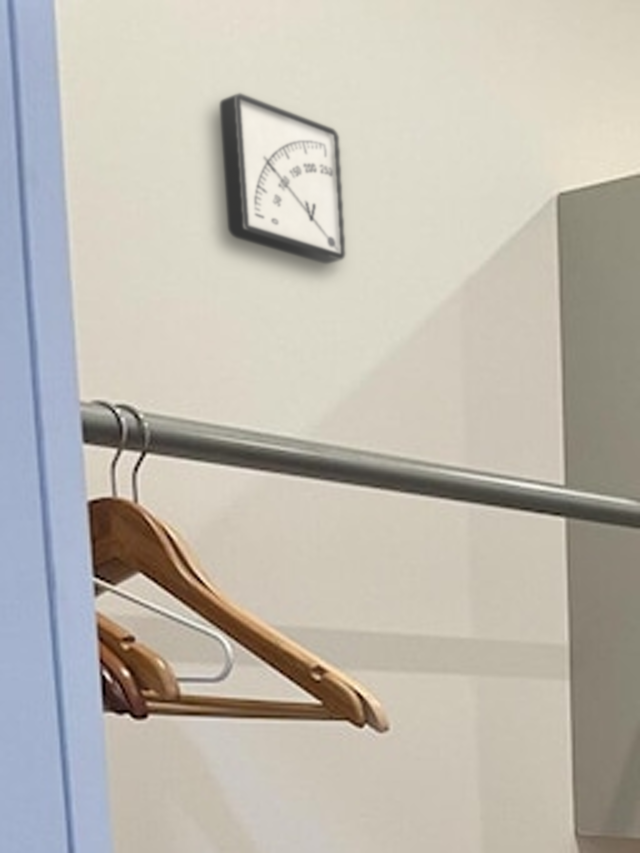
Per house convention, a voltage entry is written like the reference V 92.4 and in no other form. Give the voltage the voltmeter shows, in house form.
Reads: V 100
